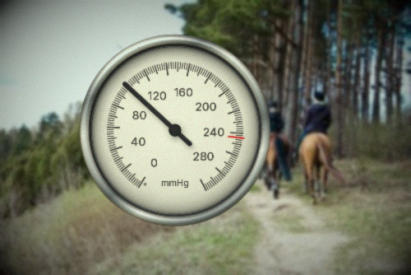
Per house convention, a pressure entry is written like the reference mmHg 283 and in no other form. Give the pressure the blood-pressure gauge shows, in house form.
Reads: mmHg 100
